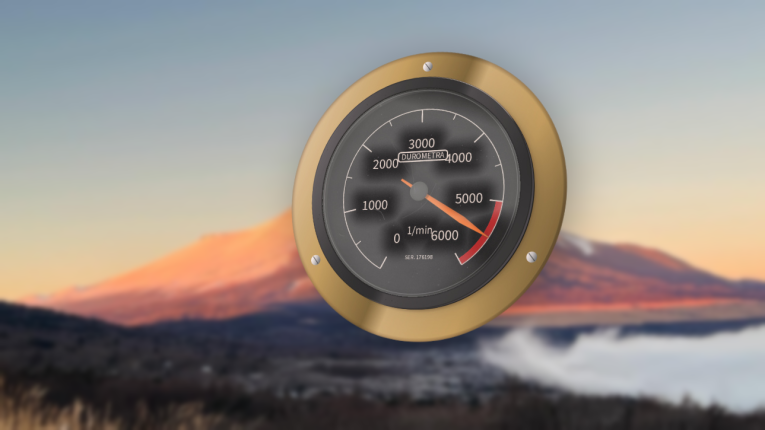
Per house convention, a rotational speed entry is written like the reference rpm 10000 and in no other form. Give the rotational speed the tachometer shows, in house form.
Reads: rpm 5500
